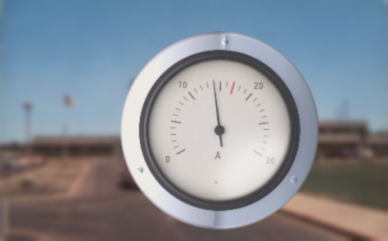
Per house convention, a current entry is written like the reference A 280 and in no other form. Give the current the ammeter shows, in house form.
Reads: A 14
